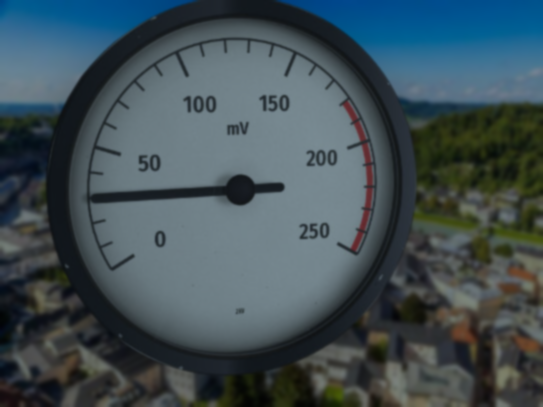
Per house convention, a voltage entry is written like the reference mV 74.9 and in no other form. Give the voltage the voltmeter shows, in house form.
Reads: mV 30
